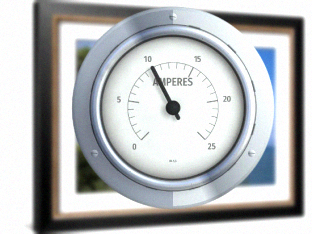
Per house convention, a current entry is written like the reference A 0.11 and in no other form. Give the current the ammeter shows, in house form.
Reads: A 10
